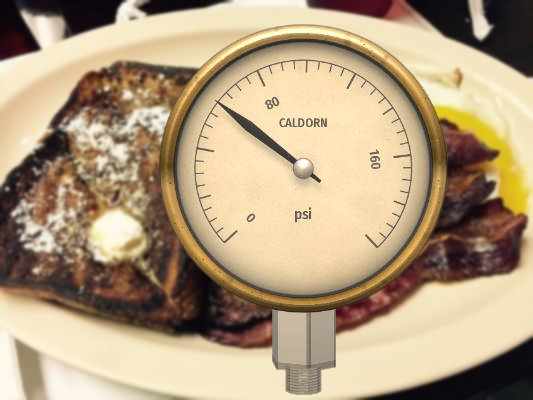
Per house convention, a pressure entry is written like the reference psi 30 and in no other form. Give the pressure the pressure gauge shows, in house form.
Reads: psi 60
